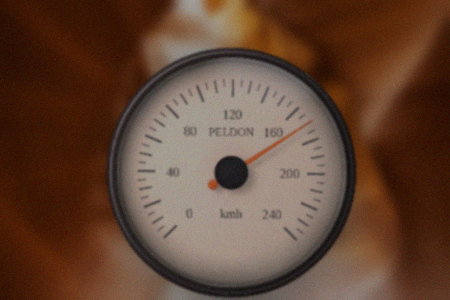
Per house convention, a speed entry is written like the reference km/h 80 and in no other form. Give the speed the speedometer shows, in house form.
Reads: km/h 170
